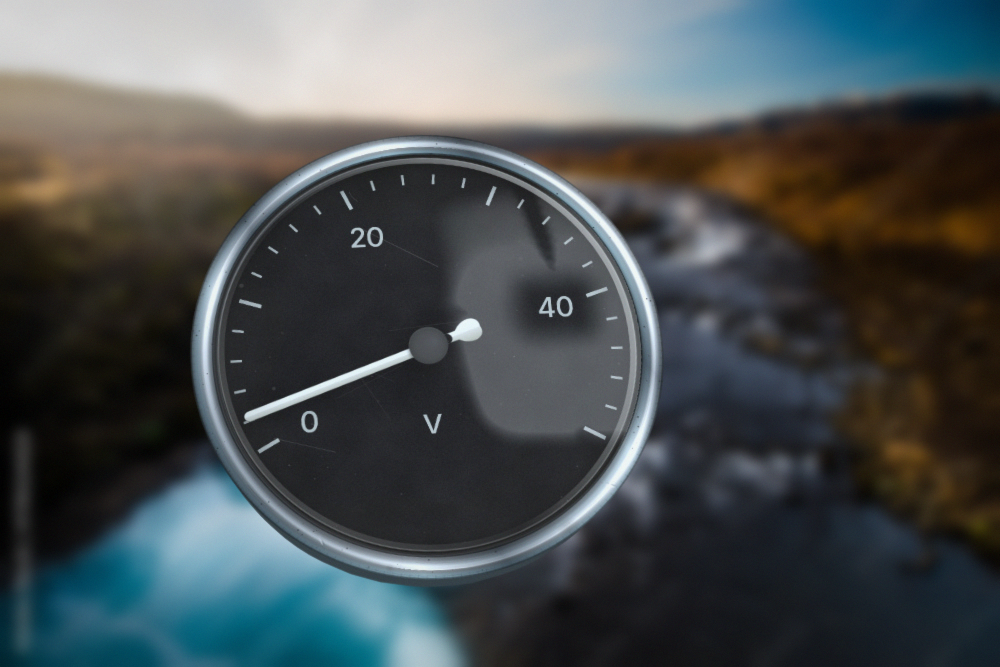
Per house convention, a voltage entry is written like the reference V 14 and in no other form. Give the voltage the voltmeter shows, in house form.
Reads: V 2
